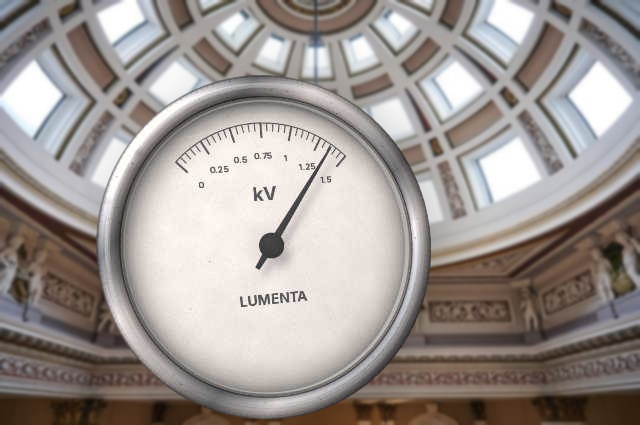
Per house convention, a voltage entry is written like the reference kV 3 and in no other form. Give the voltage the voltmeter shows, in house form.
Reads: kV 1.35
